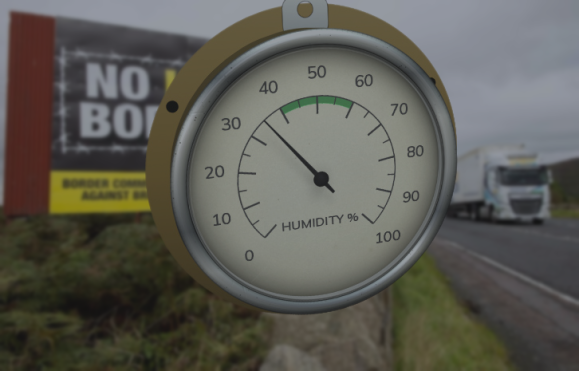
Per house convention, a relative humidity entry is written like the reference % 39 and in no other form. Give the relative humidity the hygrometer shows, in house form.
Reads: % 35
